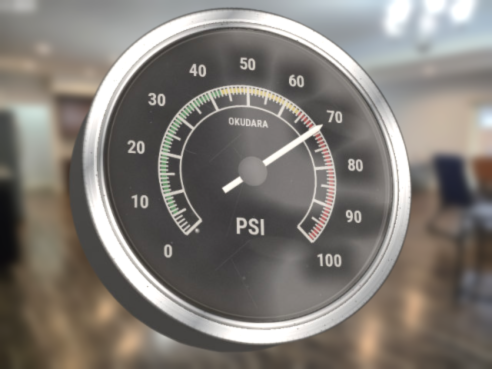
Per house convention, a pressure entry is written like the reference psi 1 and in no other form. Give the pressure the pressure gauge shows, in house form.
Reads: psi 70
